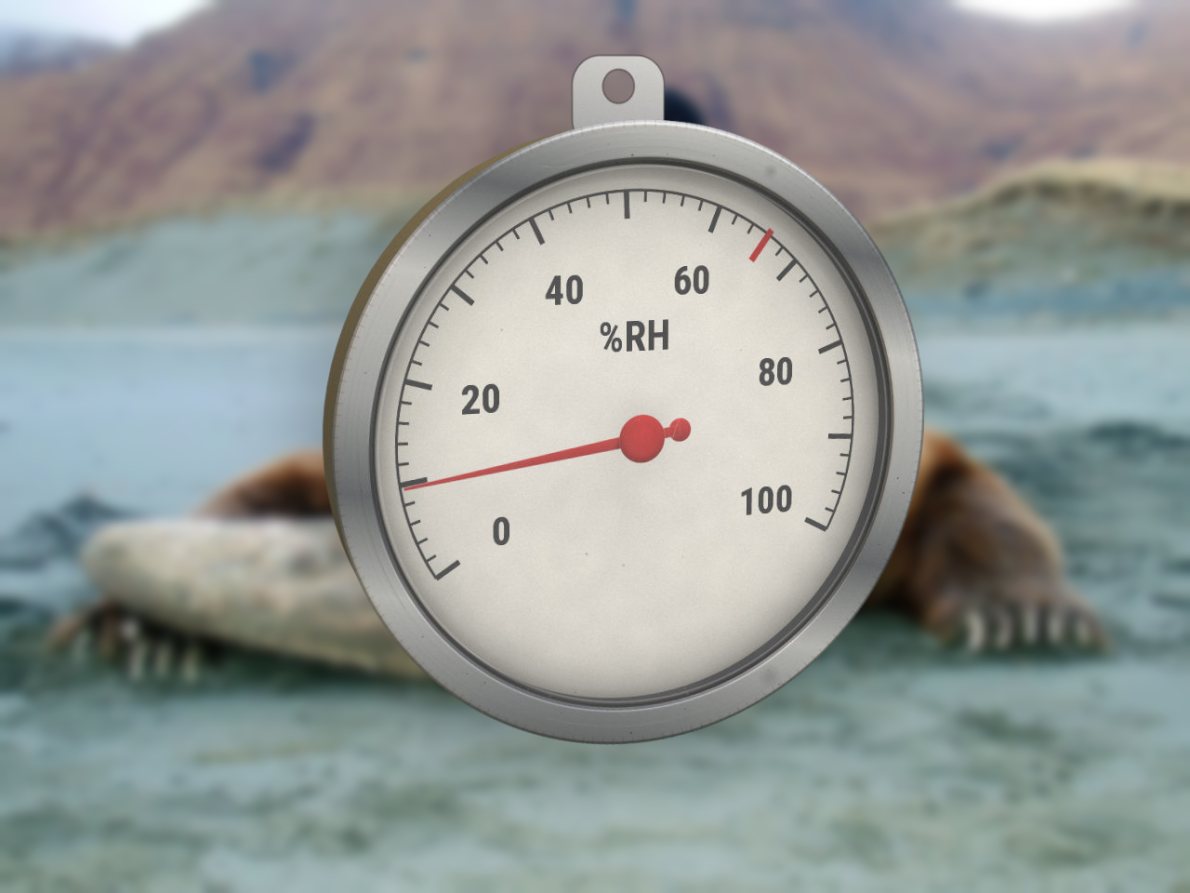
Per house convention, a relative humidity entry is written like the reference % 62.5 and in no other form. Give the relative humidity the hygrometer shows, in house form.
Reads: % 10
